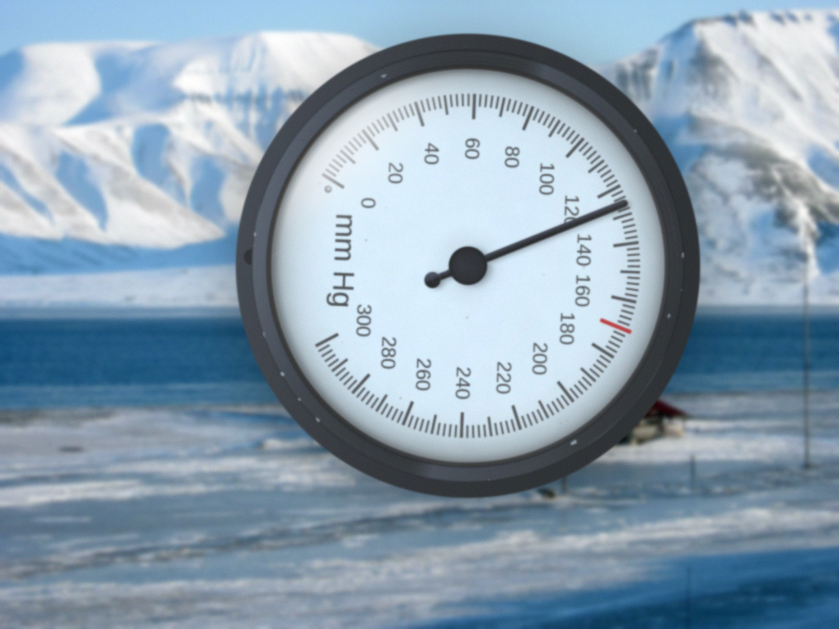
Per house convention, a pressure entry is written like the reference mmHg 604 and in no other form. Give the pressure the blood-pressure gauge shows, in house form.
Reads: mmHg 126
